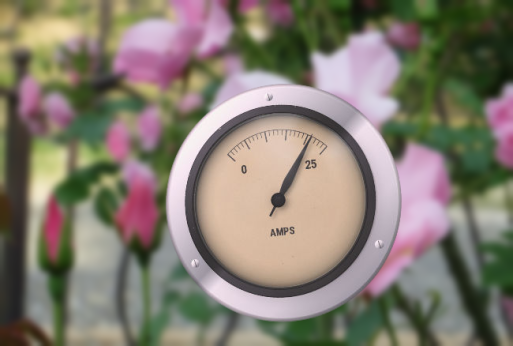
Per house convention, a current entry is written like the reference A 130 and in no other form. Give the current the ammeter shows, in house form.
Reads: A 21
